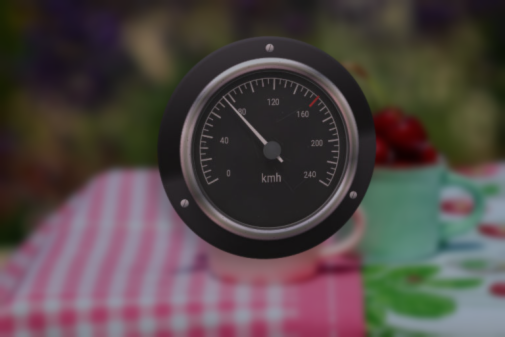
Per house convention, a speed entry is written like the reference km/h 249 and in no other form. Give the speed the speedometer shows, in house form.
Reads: km/h 75
